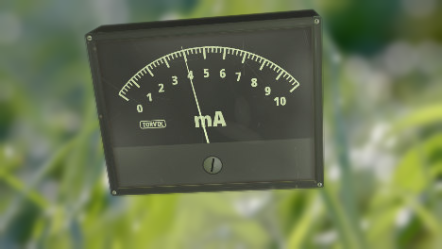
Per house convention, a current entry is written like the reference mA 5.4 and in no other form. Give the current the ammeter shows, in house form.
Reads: mA 4
